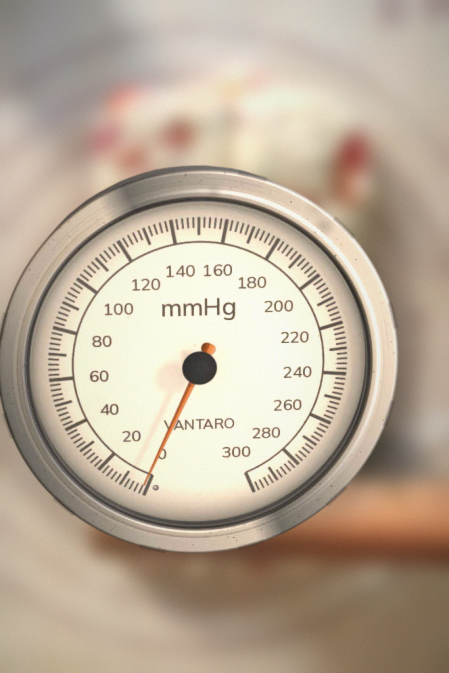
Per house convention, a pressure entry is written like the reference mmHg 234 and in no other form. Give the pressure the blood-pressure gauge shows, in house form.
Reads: mmHg 2
